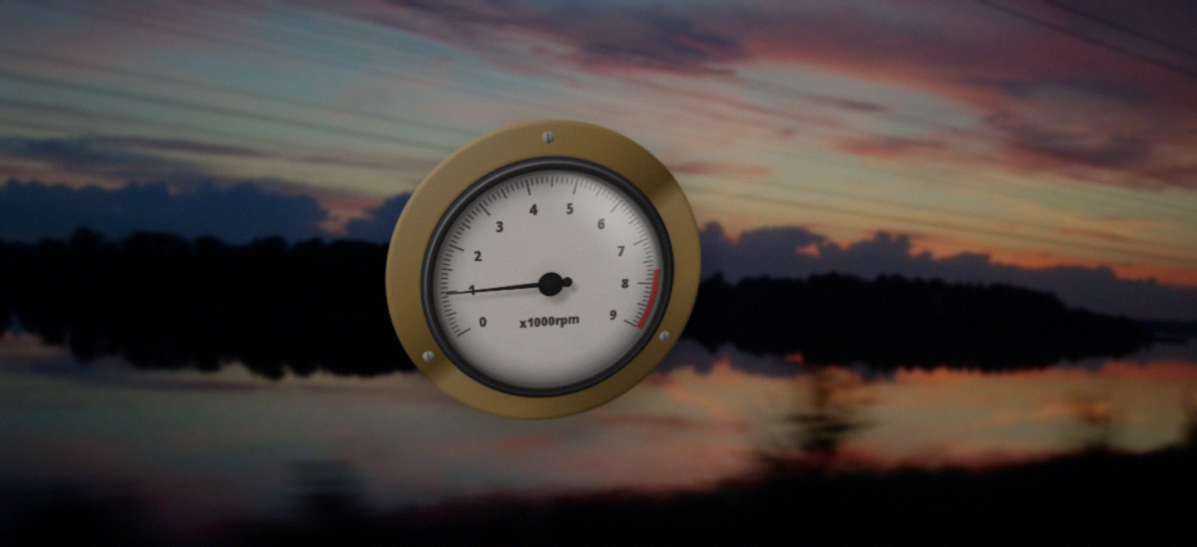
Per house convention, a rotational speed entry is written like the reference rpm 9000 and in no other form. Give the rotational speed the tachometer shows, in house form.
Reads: rpm 1000
